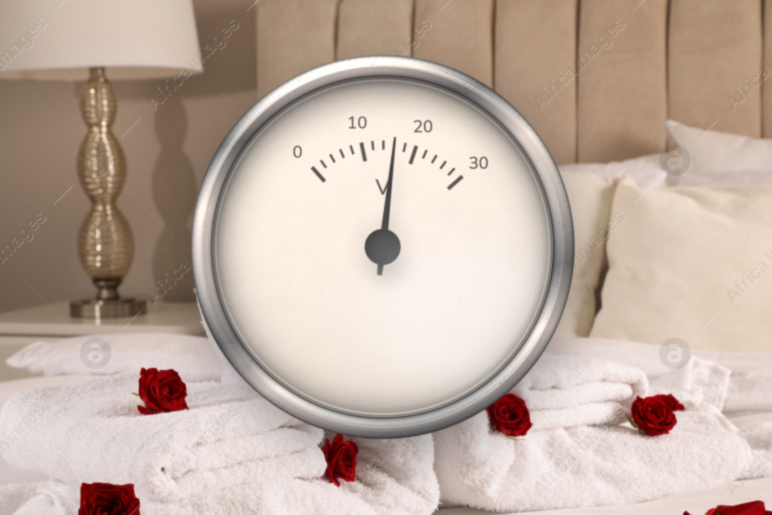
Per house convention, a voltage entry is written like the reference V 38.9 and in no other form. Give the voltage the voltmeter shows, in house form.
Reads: V 16
